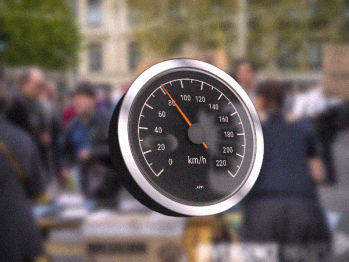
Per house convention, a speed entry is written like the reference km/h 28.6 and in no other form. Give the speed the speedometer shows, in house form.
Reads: km/h 80
